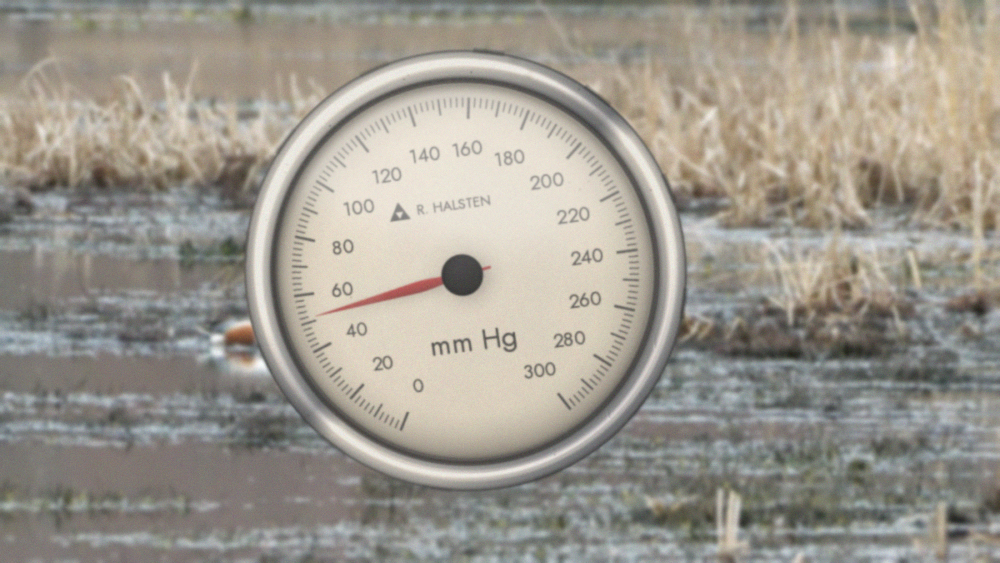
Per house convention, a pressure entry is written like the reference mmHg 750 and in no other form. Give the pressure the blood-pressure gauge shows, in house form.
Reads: mmHg 52
